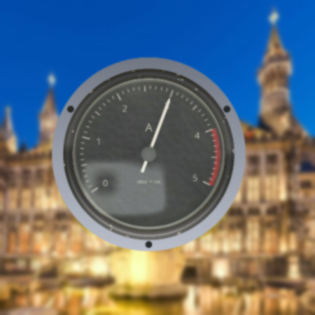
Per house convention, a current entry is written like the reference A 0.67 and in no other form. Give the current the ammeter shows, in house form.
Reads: A 3
